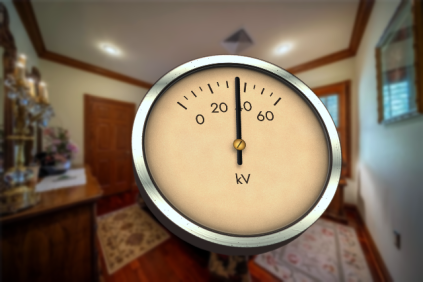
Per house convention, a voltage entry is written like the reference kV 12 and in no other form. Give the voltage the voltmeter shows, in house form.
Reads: kV 35
